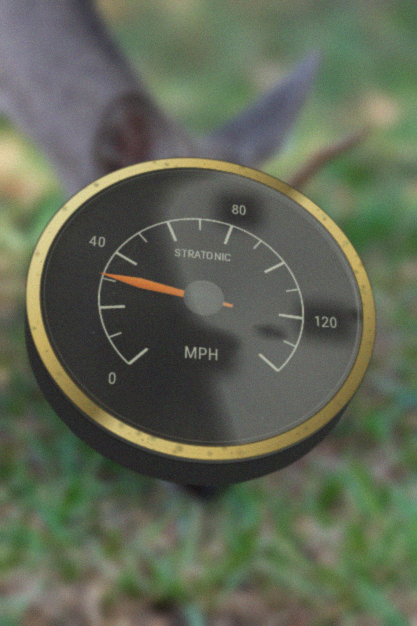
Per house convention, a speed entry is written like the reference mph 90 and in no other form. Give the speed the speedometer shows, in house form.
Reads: mph 30
